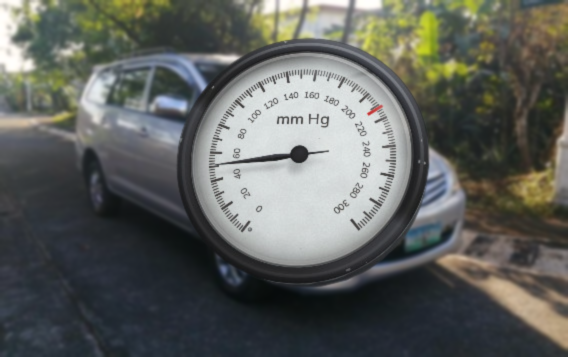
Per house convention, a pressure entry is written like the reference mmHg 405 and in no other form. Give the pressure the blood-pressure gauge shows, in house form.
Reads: mmHg 50
